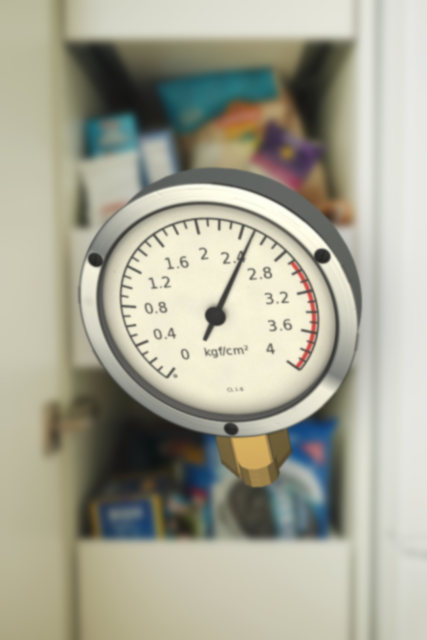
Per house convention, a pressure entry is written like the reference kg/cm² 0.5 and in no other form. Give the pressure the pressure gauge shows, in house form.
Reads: kg/cm² 2.5
